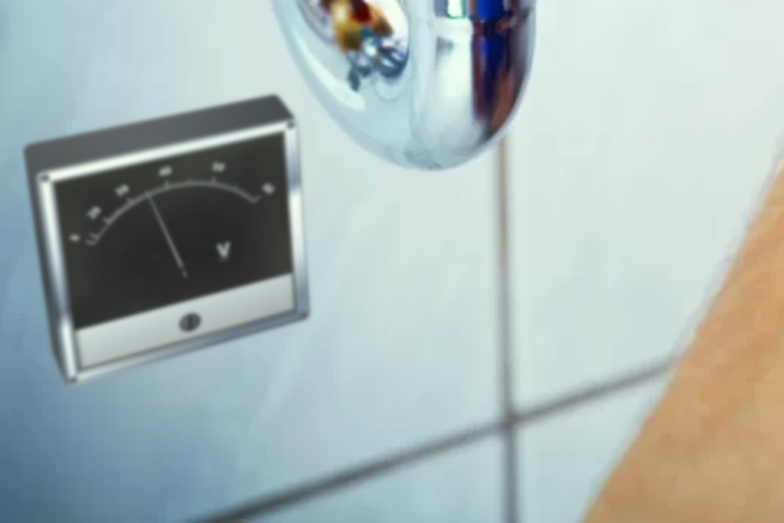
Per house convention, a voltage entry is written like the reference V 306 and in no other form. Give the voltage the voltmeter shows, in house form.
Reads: V 35
